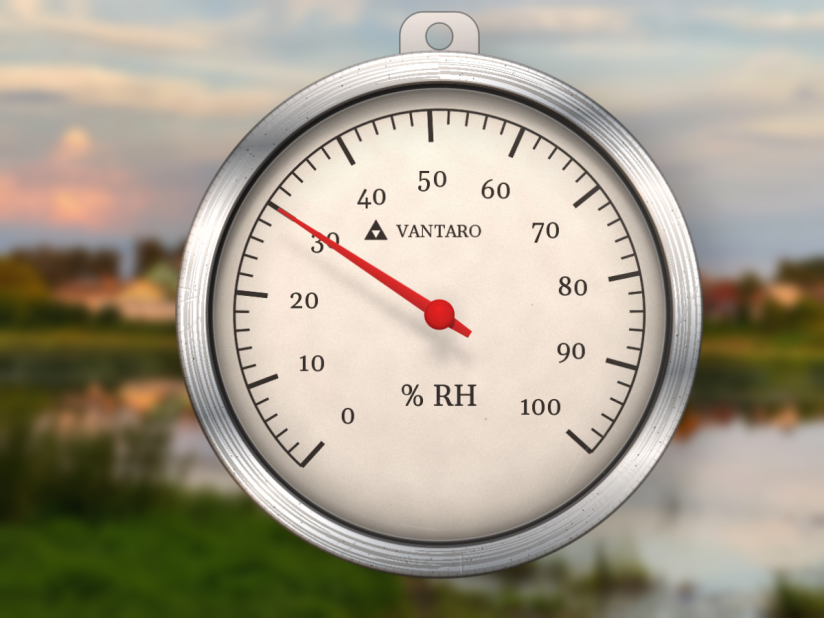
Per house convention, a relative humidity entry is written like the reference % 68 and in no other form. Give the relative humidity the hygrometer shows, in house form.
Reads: % 30
